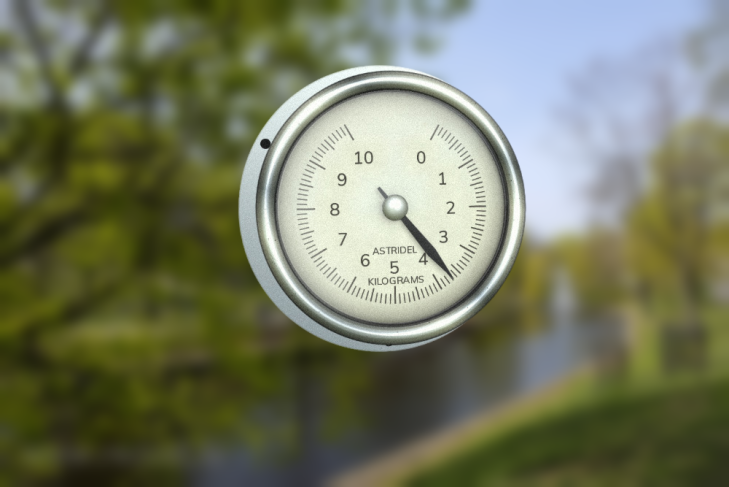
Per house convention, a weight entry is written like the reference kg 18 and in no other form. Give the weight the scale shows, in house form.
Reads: kg 3.7
